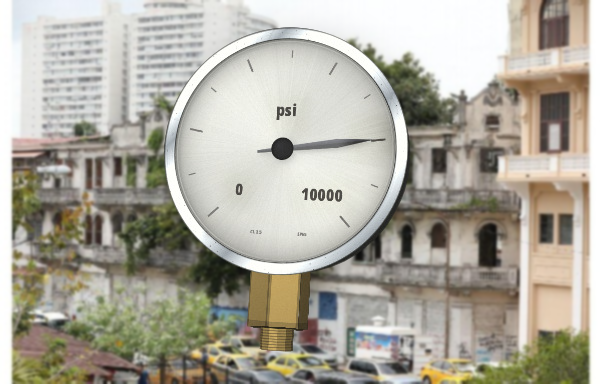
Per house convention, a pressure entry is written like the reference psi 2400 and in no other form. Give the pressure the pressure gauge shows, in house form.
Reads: psi 8000
